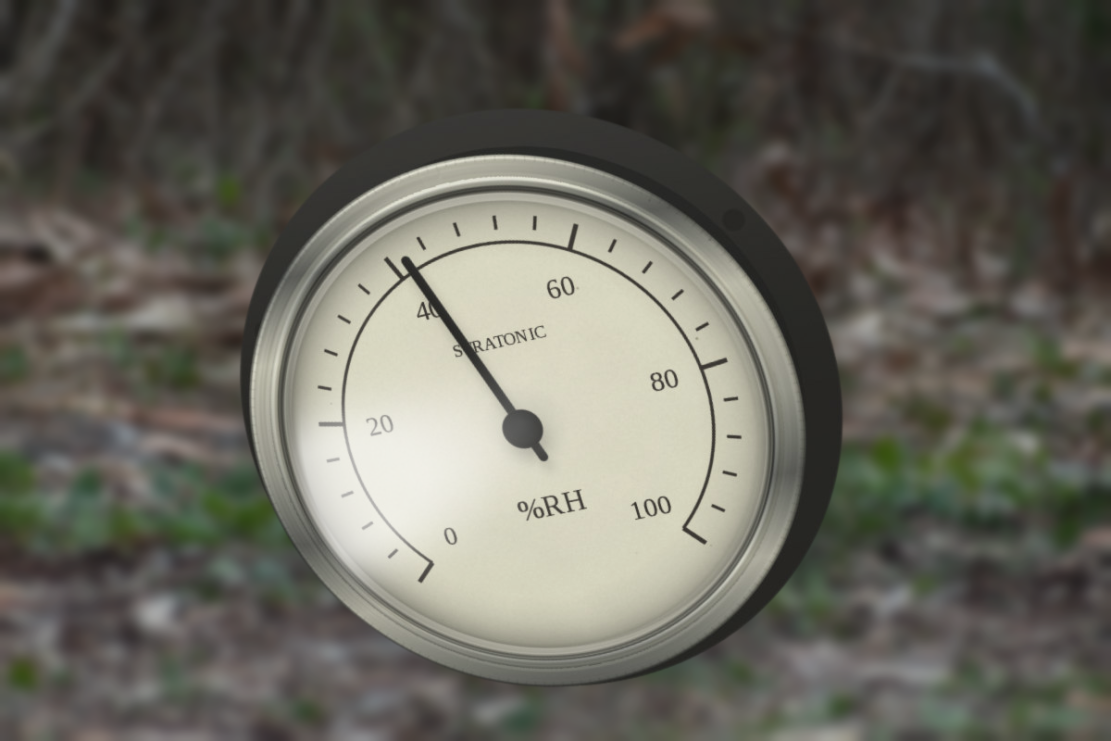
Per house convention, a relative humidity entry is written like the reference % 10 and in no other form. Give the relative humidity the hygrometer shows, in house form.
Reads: % 42
